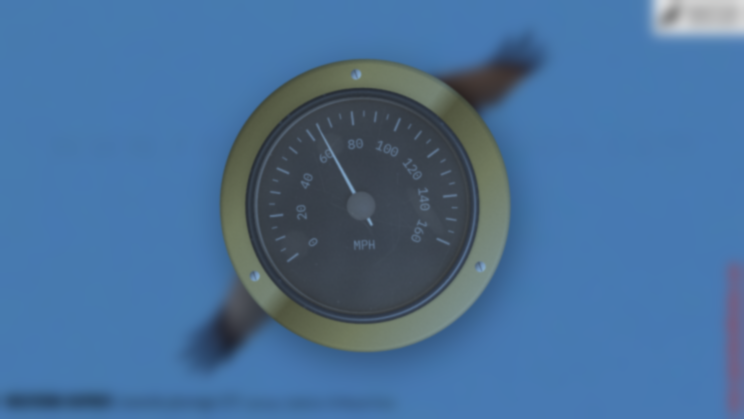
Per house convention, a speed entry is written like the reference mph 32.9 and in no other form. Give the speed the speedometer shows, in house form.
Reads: mph 65
